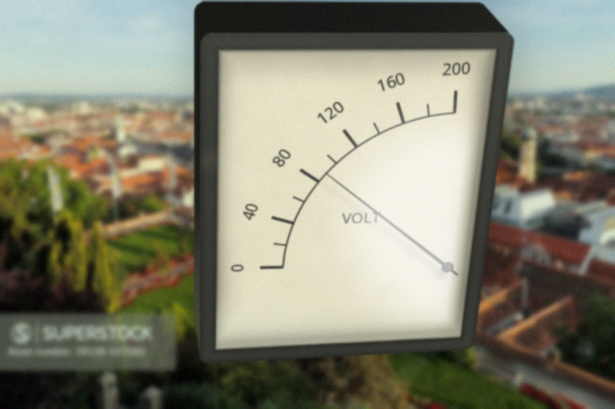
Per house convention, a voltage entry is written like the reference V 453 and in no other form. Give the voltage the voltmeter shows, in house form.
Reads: V 90
